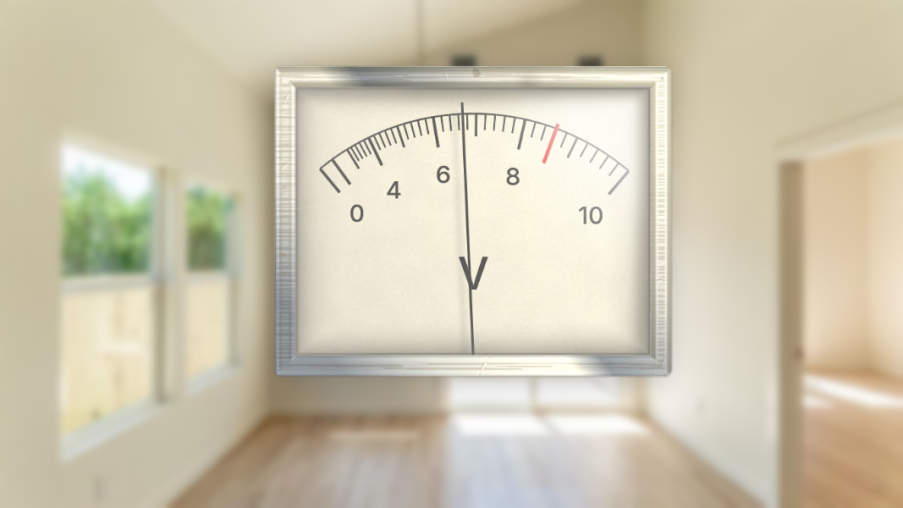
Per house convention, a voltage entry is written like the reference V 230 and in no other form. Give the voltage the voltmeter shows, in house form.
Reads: V 6.7
